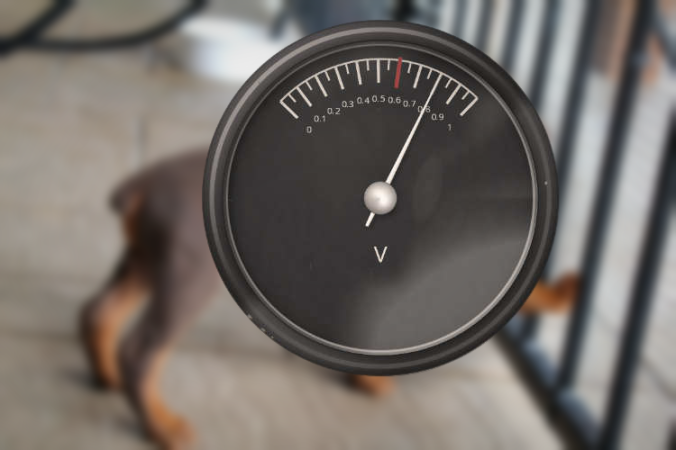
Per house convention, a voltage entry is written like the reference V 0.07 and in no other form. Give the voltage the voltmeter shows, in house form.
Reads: V 0.8
